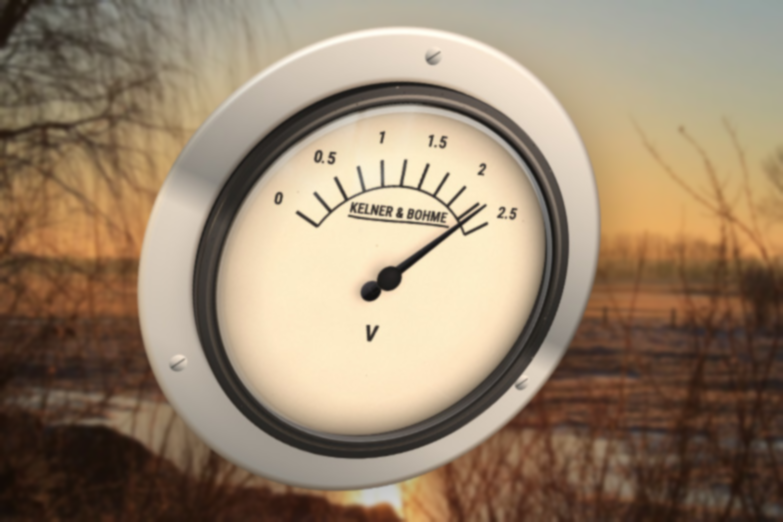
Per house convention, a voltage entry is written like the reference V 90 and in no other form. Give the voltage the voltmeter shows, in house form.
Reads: V 2.25
